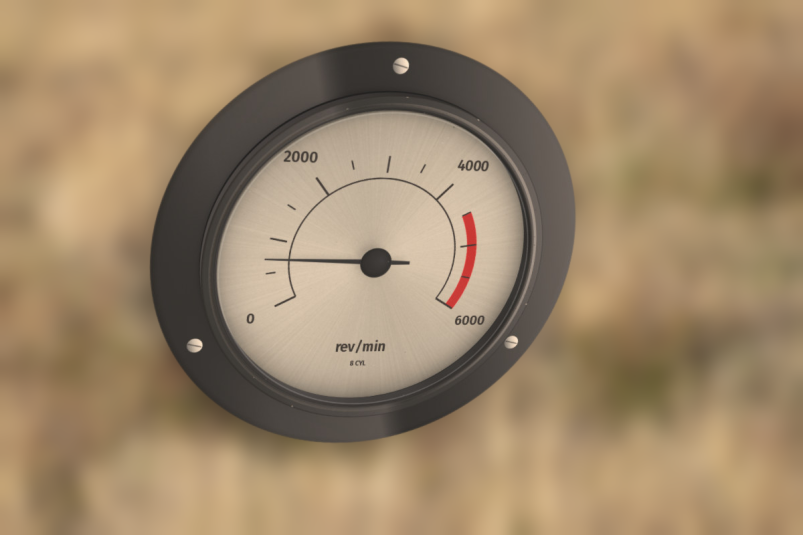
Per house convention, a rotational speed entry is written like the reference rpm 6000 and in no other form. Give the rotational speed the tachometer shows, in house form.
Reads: rpm 750
